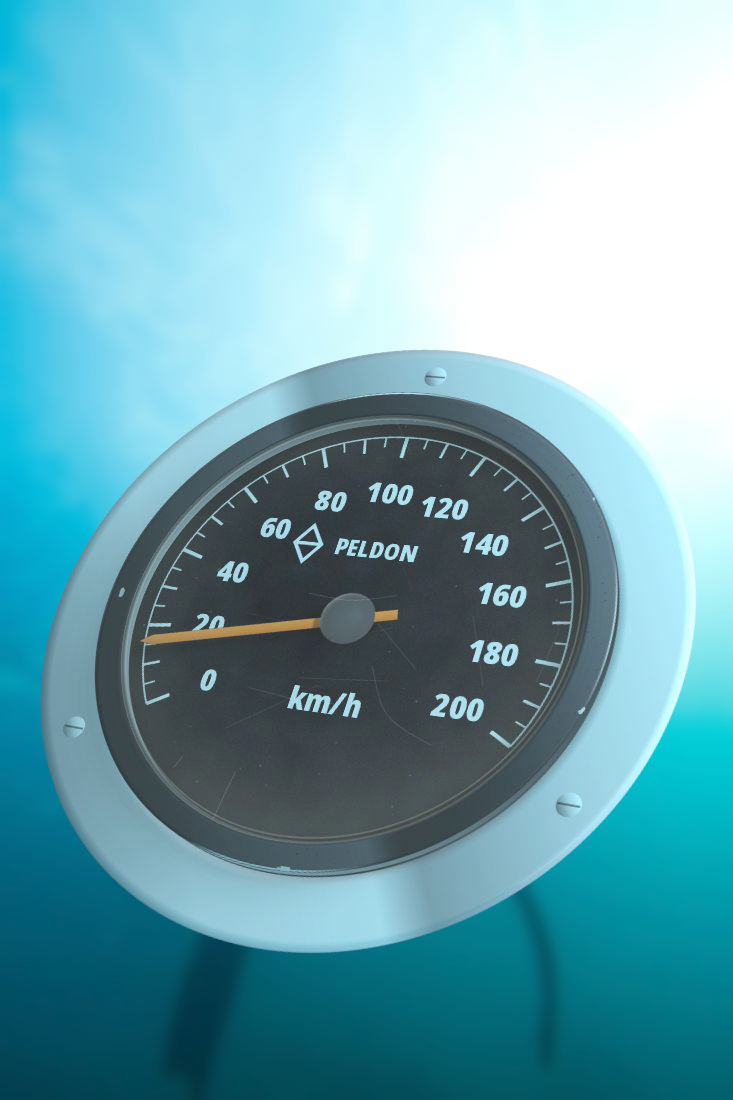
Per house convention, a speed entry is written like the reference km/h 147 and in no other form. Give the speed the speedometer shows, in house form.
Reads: km/h 15
